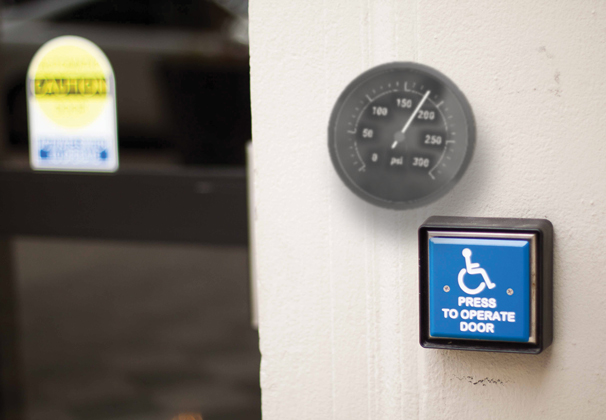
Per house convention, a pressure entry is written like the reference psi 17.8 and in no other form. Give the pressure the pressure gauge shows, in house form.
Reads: psi 180
